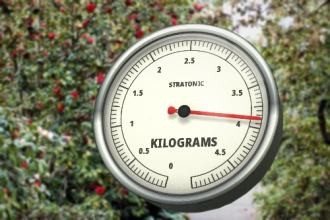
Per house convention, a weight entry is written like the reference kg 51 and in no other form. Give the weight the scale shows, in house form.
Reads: kg 3.9
